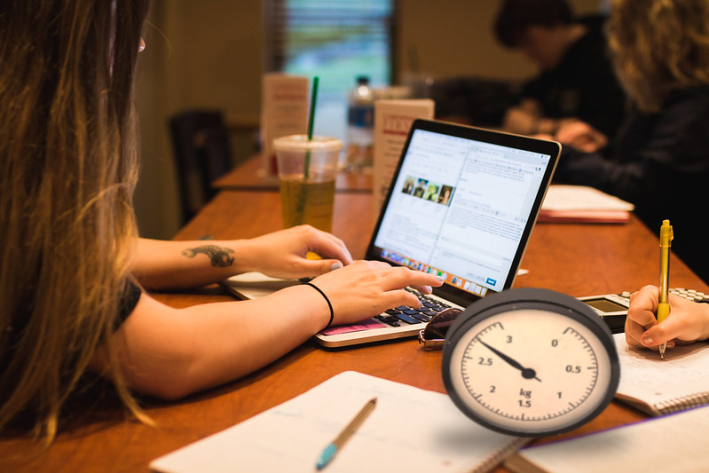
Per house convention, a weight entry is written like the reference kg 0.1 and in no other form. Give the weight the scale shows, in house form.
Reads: kg 2.75
